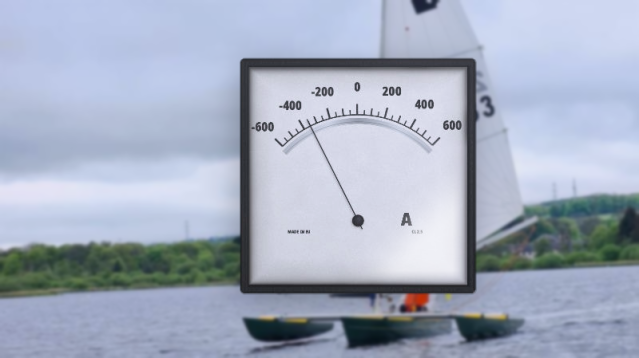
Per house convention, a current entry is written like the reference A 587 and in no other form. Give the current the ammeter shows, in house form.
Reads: A -350
